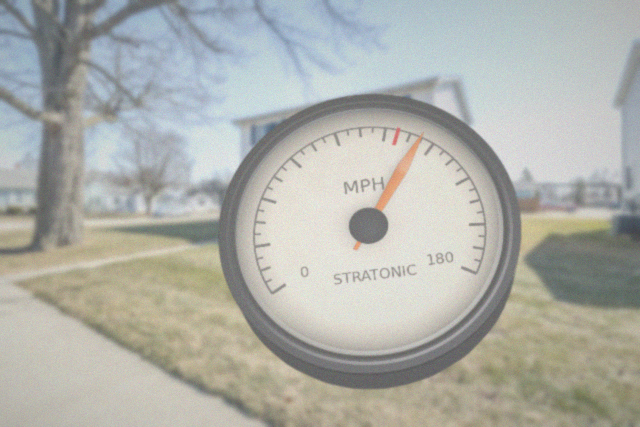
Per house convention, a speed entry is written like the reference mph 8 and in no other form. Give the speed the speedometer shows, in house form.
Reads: mph 115
